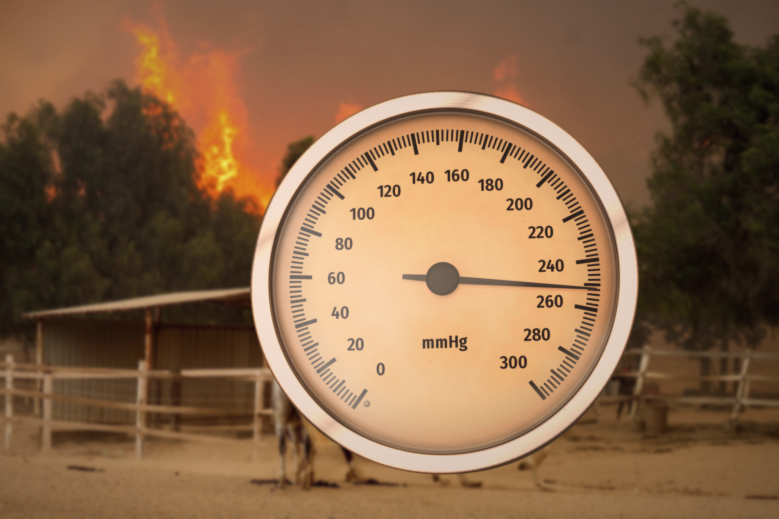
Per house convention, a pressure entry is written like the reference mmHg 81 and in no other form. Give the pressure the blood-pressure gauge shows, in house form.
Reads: mmHg 252
